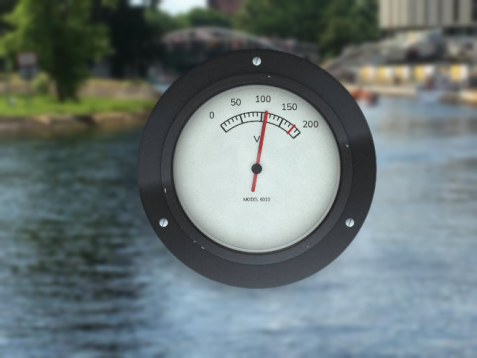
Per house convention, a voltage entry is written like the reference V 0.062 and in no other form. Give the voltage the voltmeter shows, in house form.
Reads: V 110
